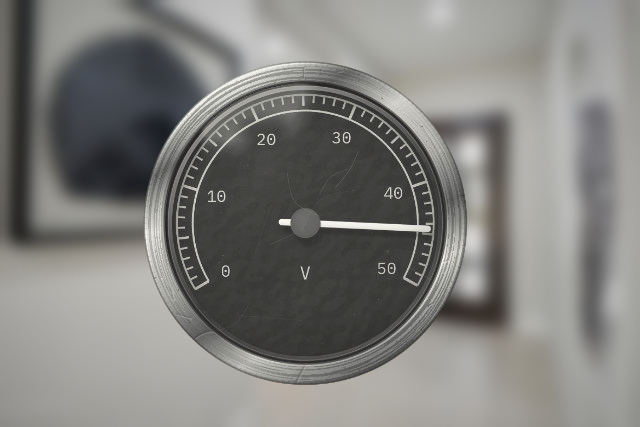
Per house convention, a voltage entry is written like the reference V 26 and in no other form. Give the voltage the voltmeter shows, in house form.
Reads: V 44.5
